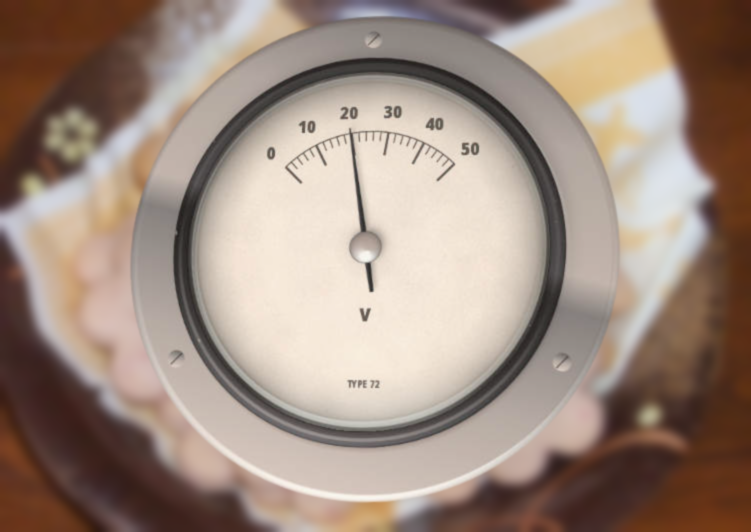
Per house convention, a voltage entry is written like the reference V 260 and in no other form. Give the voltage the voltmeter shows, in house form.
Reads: V 20
